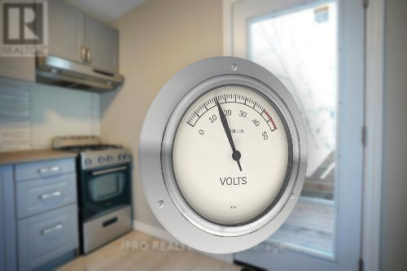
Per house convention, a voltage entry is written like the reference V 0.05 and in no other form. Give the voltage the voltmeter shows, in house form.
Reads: V 15
